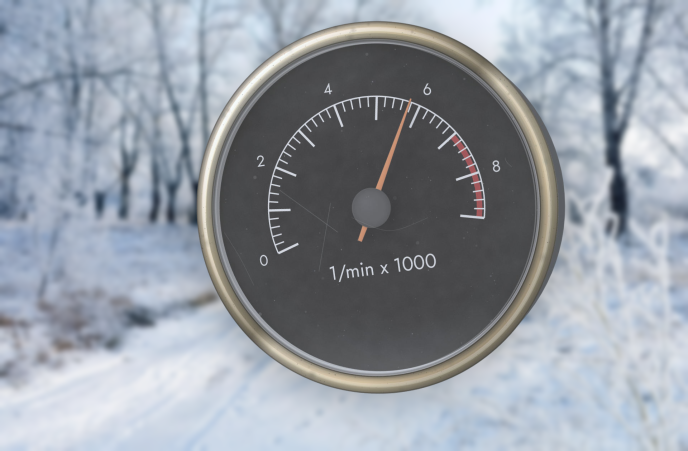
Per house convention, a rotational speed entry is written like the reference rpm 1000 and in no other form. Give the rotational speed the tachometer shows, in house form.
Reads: rpm 5800
